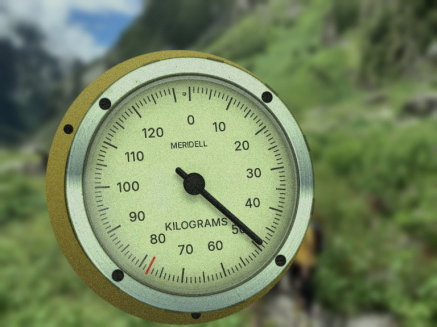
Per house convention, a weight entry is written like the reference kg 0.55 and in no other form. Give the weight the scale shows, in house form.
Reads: kg 49
